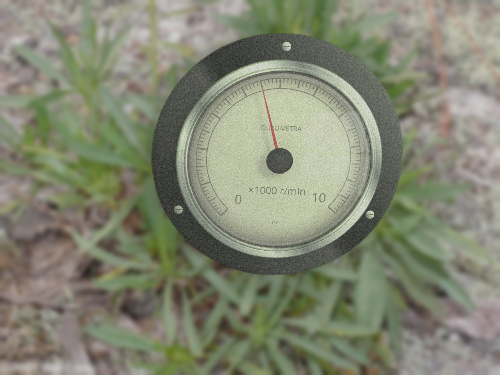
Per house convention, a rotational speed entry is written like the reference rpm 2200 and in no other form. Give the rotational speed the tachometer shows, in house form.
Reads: rpm 4500
